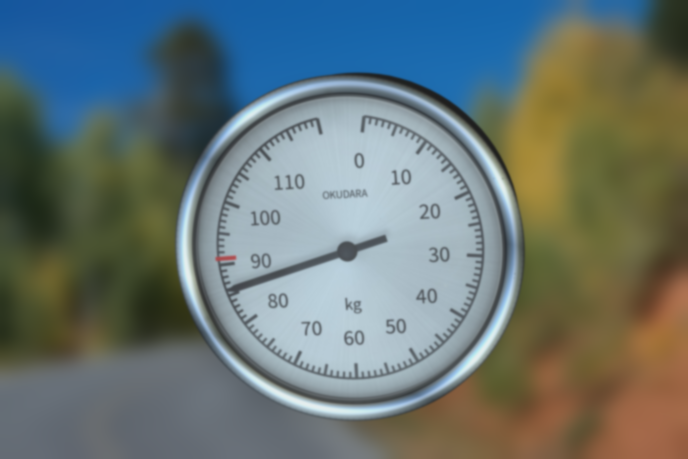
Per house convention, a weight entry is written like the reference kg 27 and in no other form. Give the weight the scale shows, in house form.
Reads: kg 86
